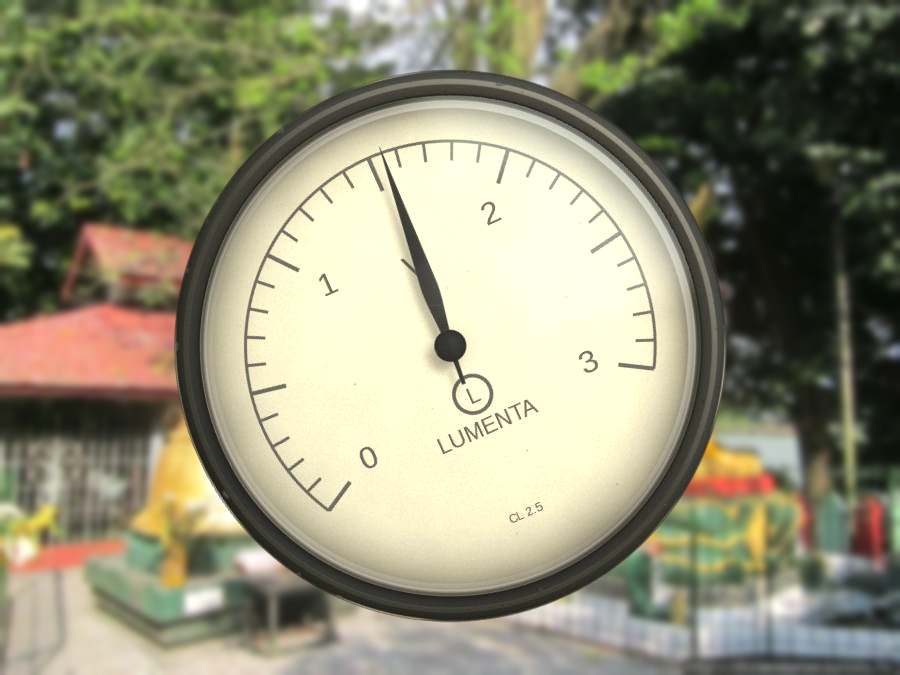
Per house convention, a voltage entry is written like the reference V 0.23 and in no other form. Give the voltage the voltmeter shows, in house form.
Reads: V 1.55
